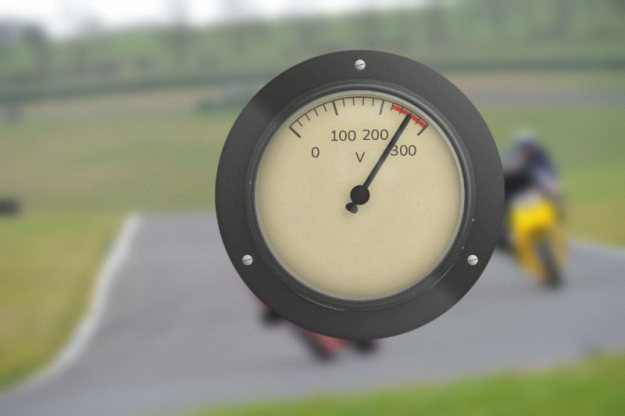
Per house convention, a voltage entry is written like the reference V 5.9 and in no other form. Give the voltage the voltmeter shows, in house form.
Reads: V 260
